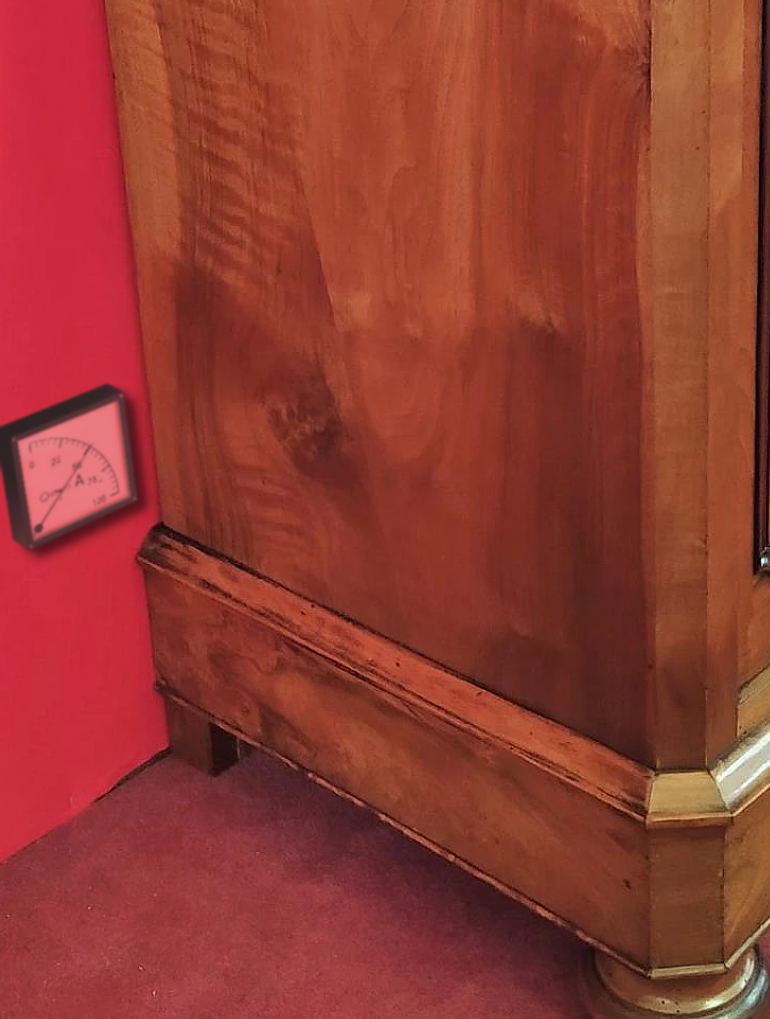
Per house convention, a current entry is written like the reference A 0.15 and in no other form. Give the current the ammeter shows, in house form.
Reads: A 50
